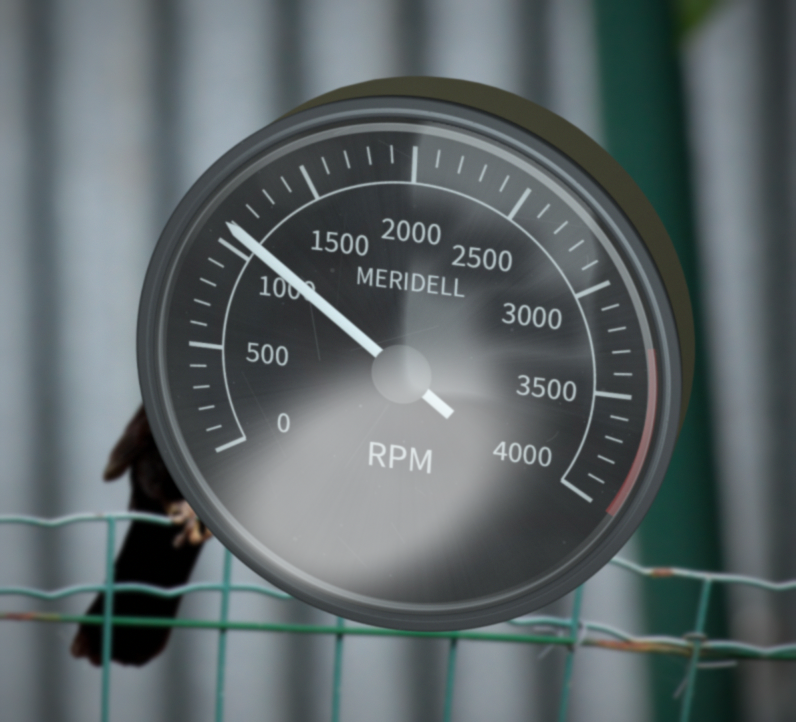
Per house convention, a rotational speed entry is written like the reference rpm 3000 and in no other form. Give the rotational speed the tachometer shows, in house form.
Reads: rpm 1100
